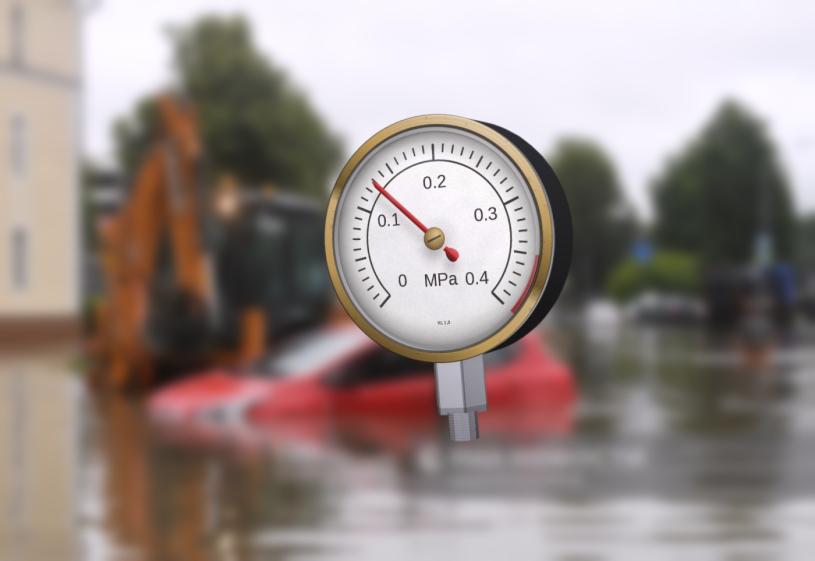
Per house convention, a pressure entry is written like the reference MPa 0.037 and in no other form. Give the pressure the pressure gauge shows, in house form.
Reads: MPa 0.13
